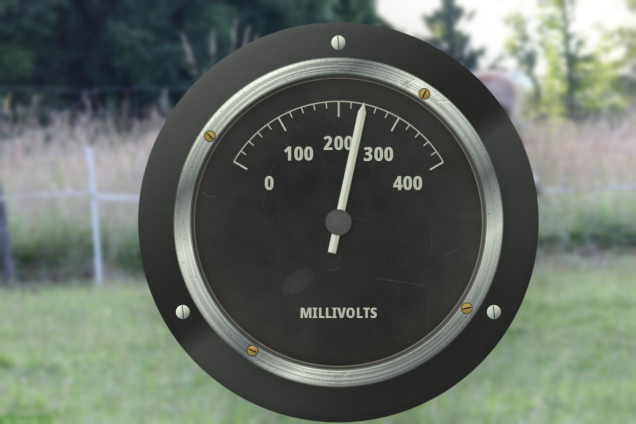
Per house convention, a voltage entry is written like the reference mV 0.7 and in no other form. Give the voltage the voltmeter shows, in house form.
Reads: mV 240
